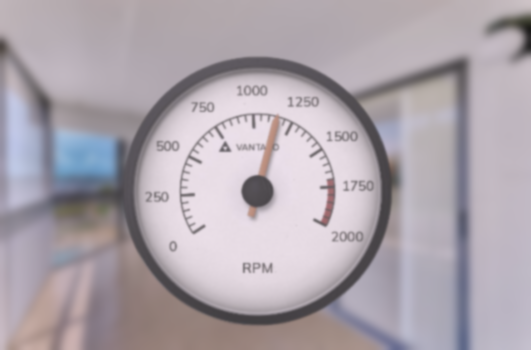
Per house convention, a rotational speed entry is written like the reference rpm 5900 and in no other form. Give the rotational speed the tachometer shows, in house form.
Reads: rpm 1150
